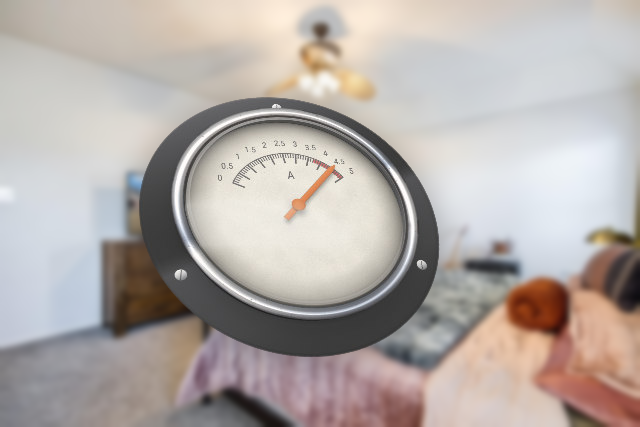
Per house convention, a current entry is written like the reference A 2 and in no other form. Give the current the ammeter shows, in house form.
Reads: A 4.5
